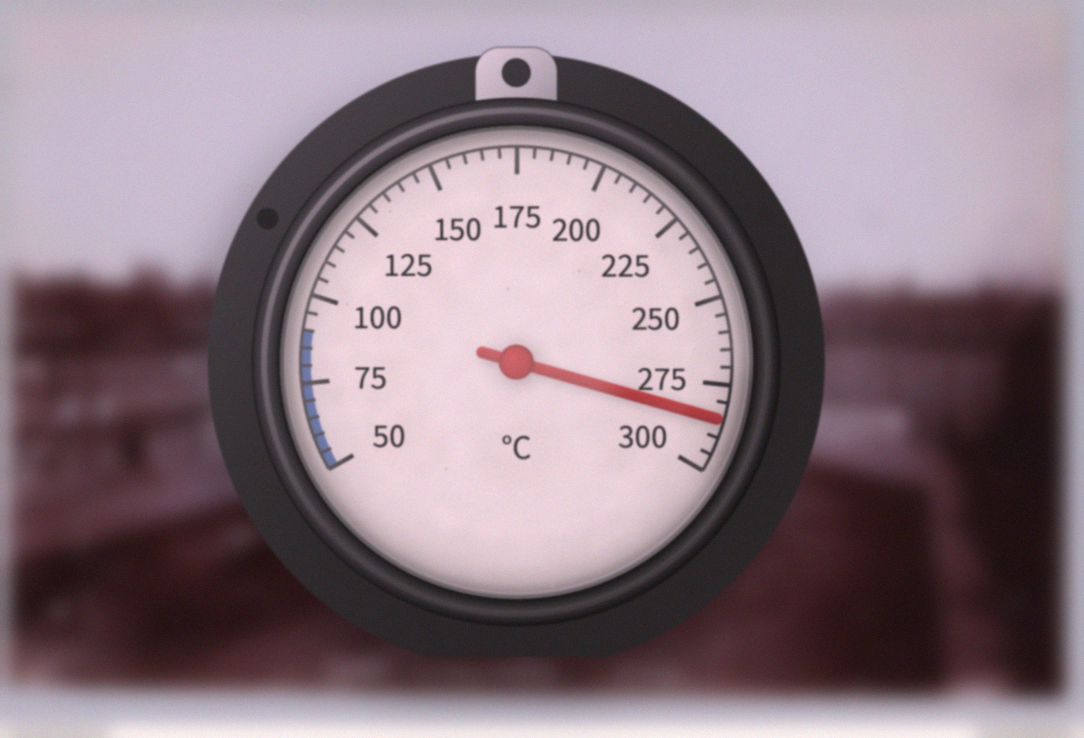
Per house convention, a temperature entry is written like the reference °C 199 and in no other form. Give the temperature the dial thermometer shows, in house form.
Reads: °C 285
